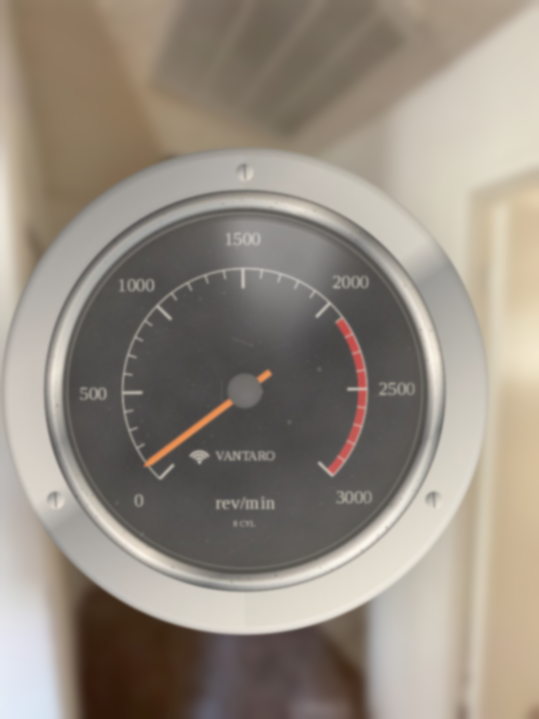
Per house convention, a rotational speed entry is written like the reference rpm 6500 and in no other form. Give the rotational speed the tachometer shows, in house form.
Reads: rpm 100
